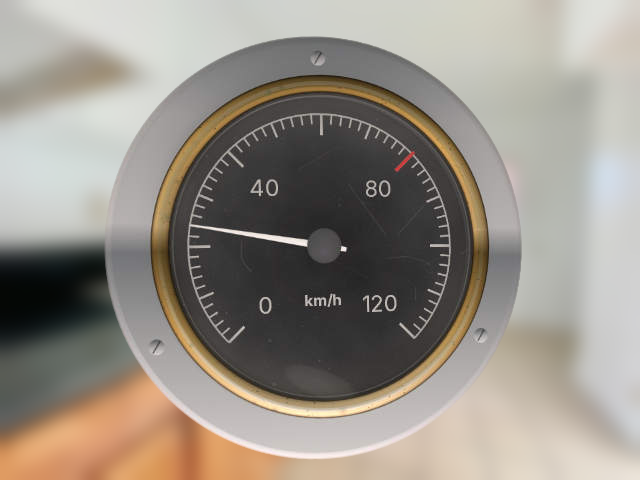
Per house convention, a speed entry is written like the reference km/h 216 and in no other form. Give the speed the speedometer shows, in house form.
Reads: km/h 24
